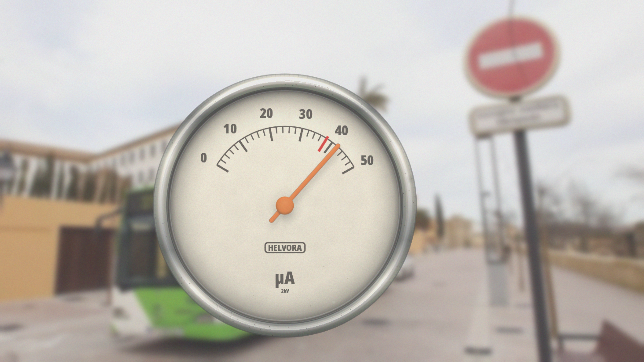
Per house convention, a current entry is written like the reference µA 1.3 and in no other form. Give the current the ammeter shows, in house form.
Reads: µA 42
